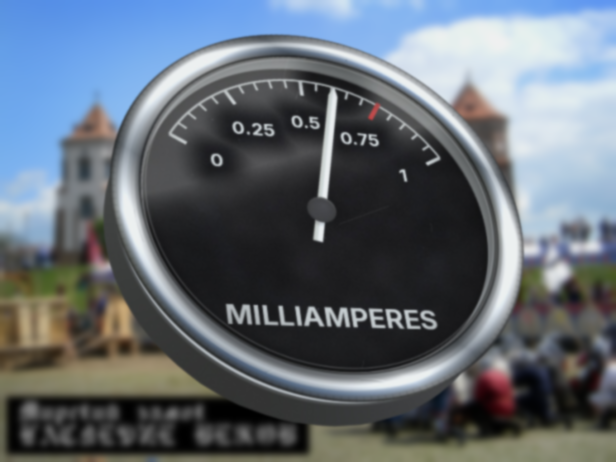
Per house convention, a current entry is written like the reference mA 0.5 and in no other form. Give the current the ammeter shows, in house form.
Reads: mA 0.6
